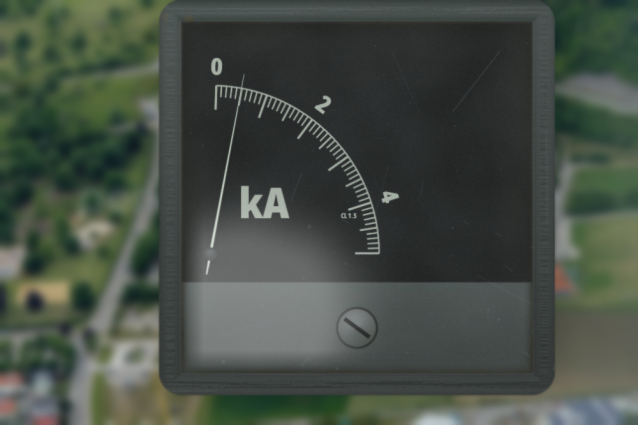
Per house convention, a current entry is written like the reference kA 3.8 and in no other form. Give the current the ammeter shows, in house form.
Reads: kA 0.5
